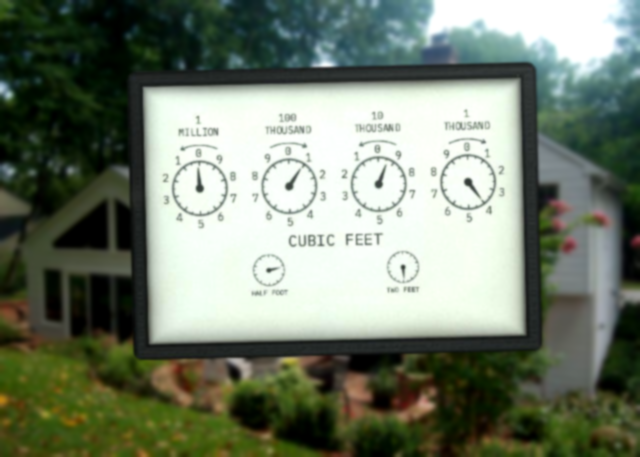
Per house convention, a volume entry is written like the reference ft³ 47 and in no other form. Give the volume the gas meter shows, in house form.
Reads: ft³ 9400
